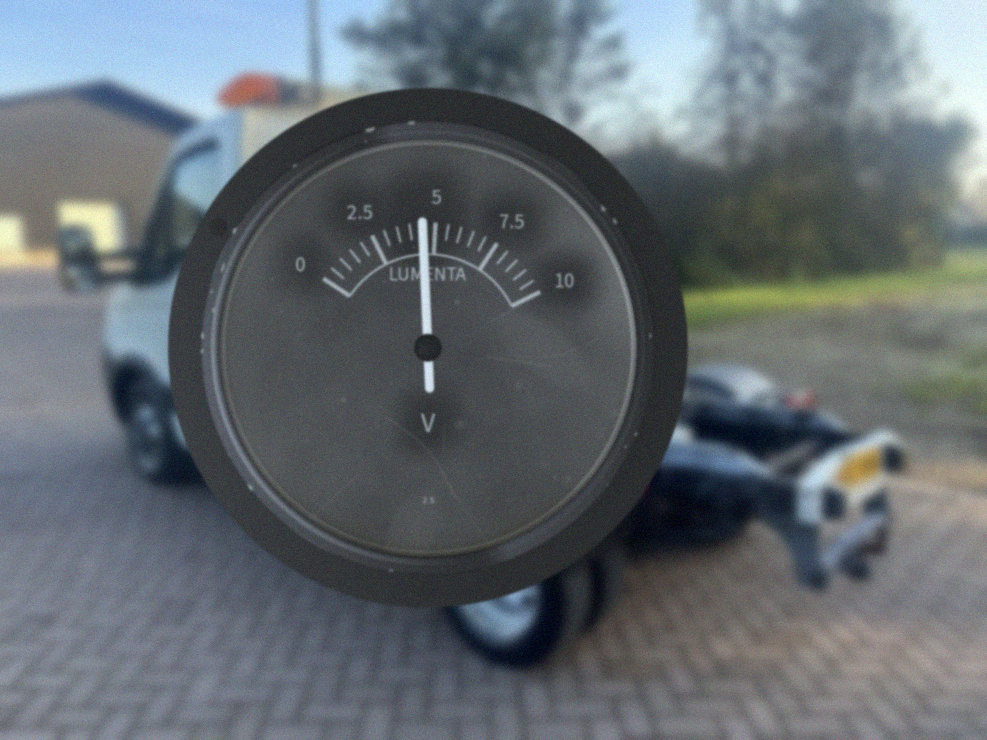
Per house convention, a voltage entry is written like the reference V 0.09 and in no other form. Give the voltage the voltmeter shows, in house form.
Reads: V 4.5
